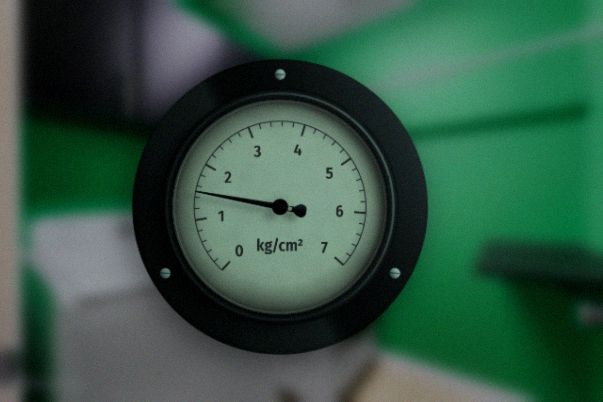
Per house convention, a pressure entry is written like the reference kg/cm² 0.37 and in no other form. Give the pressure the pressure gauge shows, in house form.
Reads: kg/cm² 1.5
